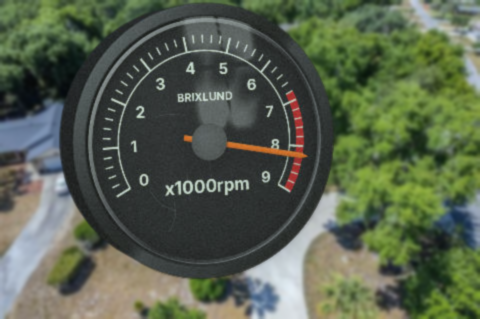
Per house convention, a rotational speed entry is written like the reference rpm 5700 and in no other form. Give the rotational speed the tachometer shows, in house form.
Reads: rpm 8200
